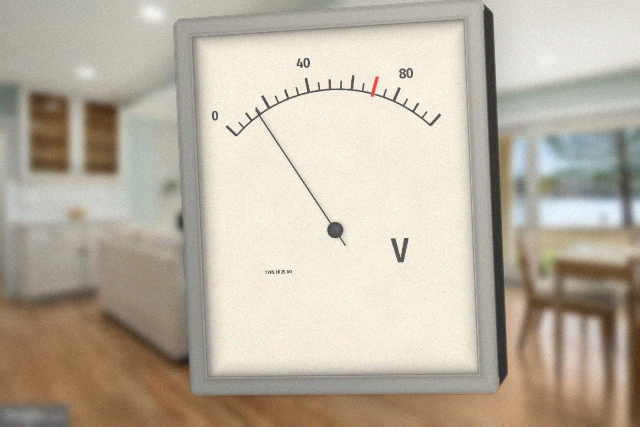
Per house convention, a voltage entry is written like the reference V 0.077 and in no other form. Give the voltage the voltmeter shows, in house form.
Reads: V 15
